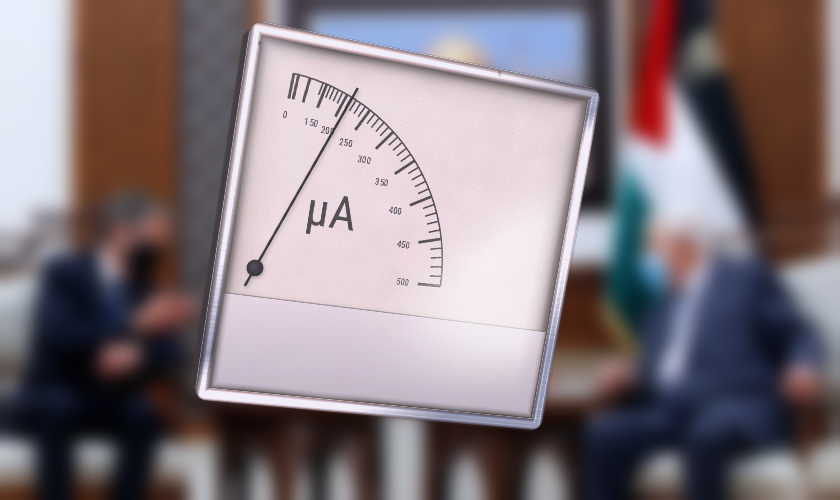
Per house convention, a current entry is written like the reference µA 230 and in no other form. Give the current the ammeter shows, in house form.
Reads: µA 210
